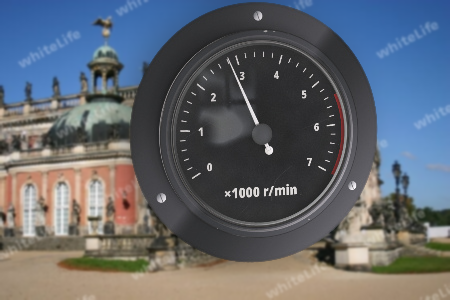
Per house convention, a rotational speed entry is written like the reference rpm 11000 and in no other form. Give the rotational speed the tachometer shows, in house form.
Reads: rpm 2800
